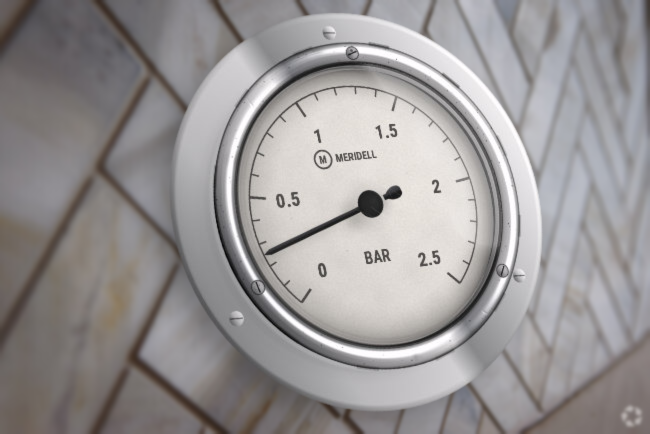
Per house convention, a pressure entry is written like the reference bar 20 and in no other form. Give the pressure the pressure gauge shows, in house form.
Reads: bar 0.25
